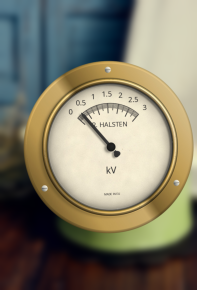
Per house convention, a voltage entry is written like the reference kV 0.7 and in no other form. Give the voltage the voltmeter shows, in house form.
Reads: kV 0.25
